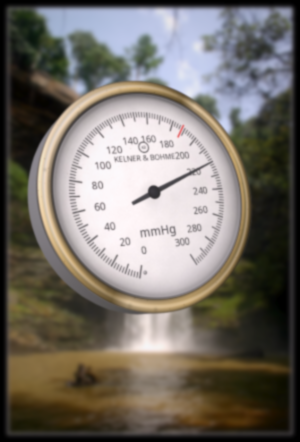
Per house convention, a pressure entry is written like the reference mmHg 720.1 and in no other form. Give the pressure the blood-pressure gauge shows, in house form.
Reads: mmHg 220
